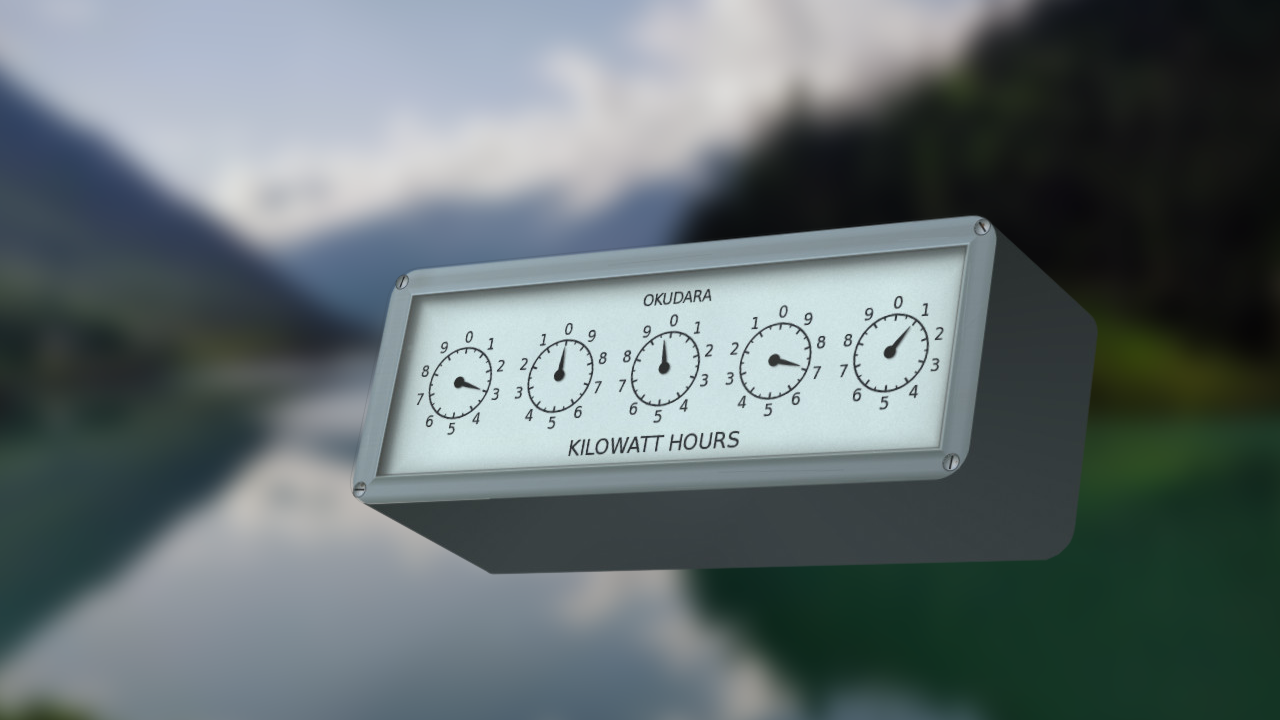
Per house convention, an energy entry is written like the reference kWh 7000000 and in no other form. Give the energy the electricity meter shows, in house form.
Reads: kWh 29971
